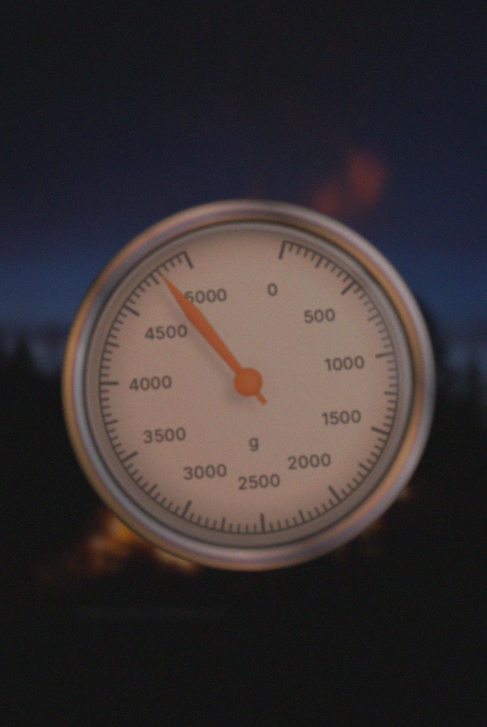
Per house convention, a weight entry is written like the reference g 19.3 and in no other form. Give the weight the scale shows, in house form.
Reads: g 4800
